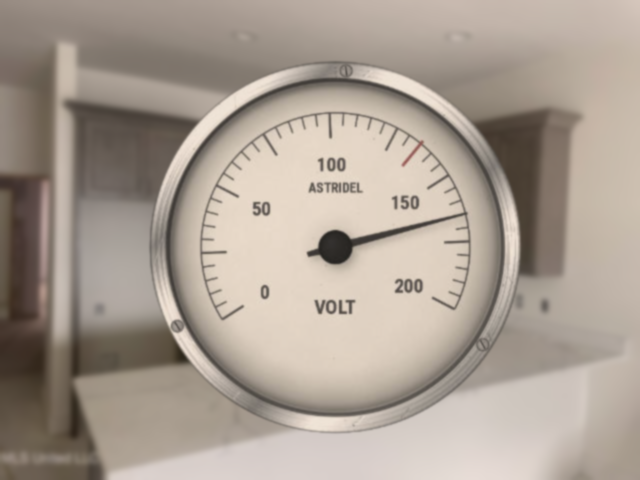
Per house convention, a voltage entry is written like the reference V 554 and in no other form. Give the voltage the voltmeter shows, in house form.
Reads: V 165
